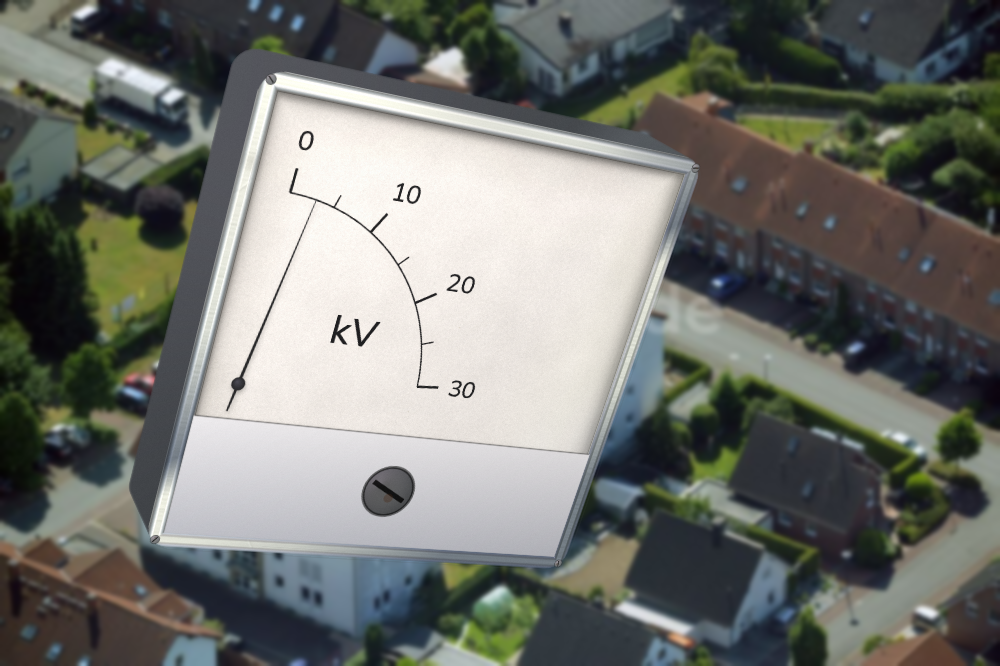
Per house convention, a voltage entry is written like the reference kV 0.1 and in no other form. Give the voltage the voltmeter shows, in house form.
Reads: kV 2.5
